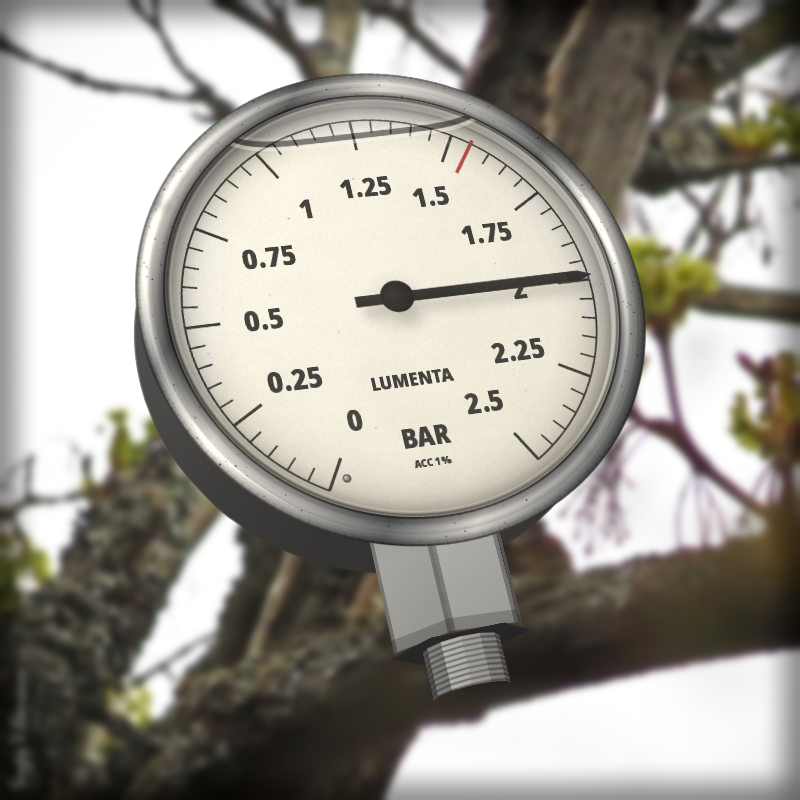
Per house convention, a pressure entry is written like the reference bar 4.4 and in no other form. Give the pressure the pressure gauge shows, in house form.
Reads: bar 2
